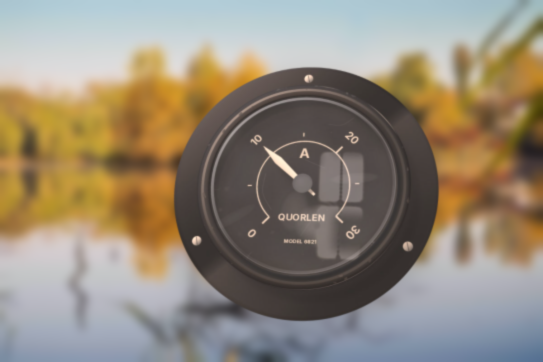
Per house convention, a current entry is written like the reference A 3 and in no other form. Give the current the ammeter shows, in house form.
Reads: A 10
